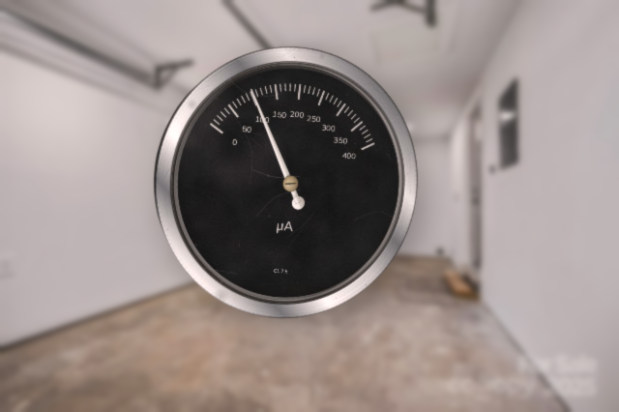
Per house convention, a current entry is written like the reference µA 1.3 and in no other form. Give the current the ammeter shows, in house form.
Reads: µA 100
